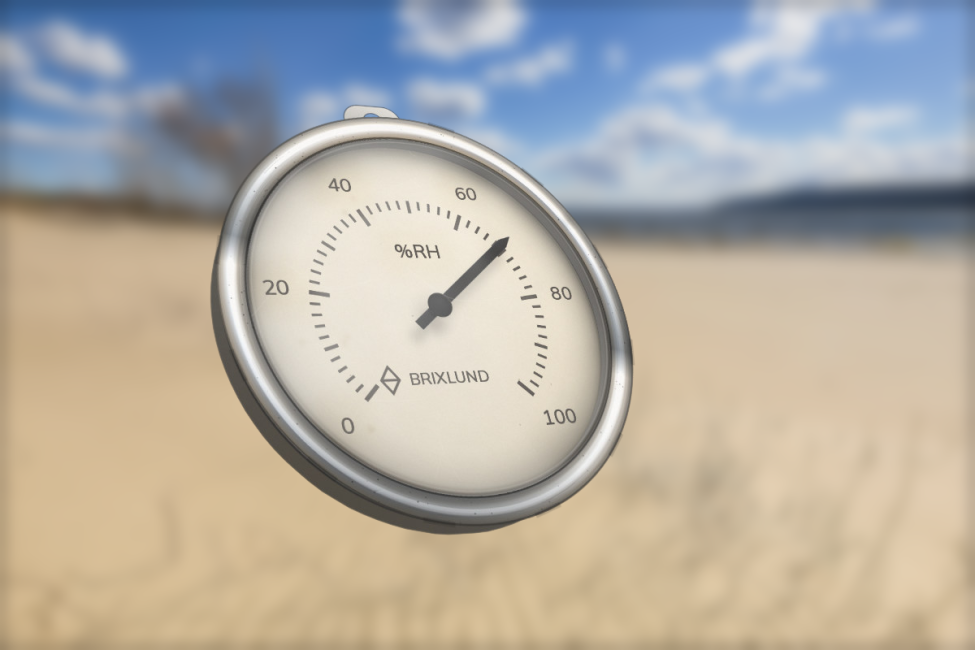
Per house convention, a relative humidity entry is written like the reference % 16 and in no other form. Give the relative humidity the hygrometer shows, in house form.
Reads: % 69
